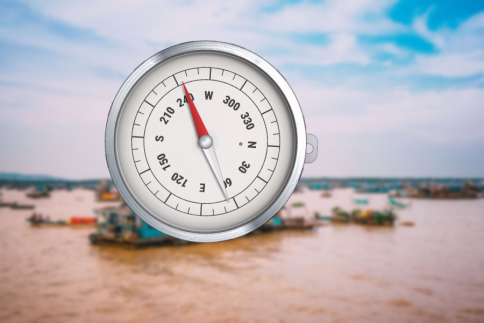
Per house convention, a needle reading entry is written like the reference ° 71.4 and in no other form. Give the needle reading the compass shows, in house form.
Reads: ° 245
